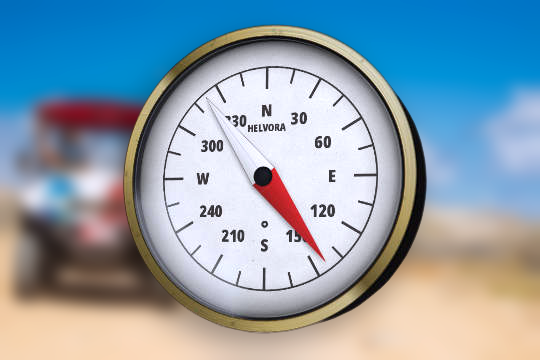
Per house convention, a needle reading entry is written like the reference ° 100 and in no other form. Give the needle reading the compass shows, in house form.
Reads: ° 142.5
